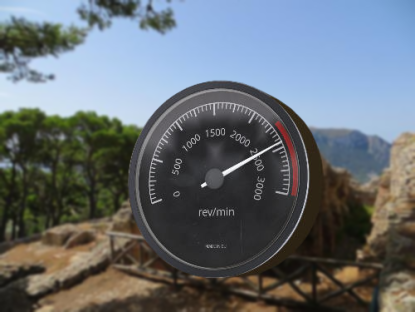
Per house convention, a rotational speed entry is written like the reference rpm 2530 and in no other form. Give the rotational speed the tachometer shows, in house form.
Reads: rpm 2450
